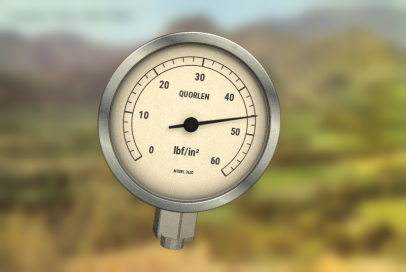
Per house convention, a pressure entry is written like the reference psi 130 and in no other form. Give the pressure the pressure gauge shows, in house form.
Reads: psi 46
